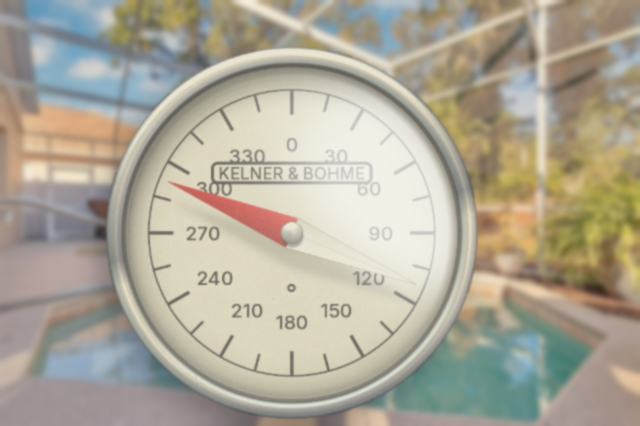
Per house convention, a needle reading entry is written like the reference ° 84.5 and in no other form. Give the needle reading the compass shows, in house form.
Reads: ° 292.5
